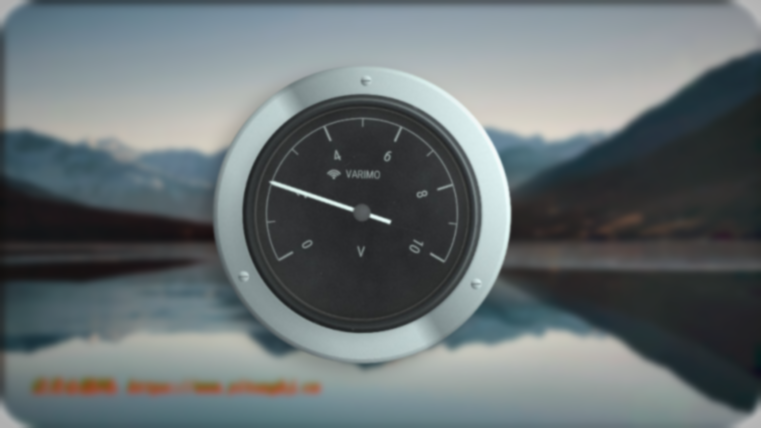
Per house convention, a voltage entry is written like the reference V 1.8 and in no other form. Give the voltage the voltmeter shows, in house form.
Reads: V 2
